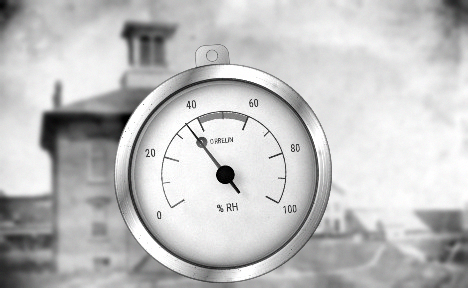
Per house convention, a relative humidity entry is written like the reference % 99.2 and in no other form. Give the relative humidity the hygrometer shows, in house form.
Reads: % 35
